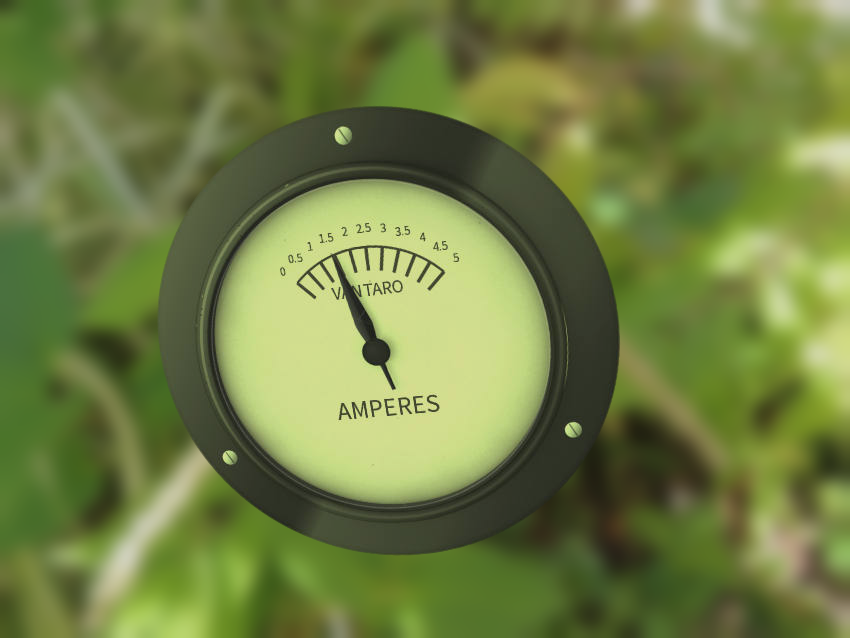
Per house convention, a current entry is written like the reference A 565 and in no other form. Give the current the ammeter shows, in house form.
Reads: A 1.5
